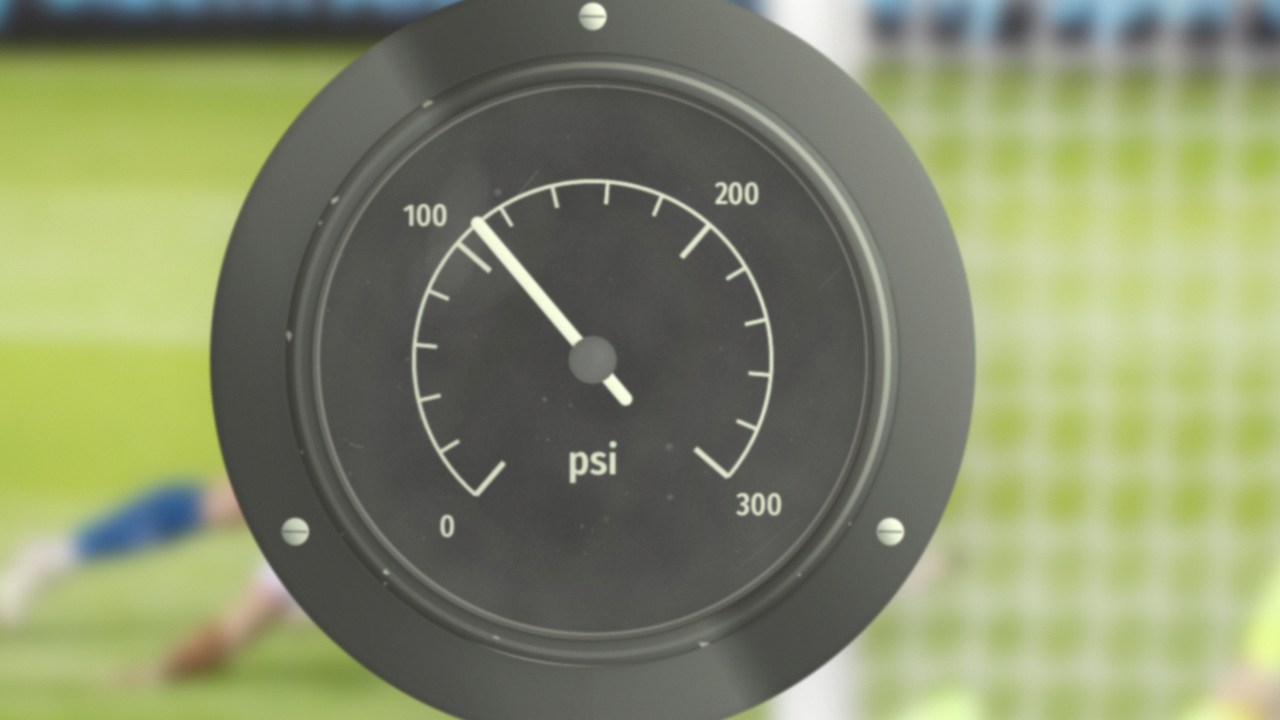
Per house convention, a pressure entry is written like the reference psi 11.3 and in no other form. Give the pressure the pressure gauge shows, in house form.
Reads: psi 110
